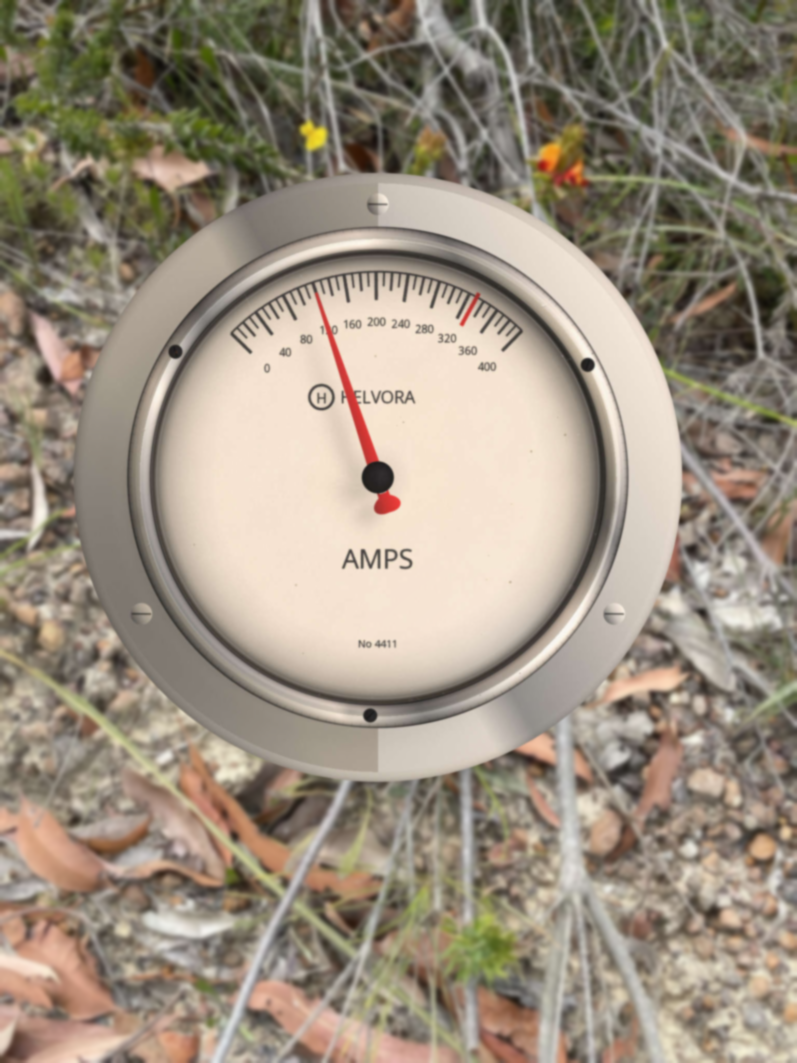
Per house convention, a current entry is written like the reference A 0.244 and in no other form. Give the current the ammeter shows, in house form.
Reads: A 120
